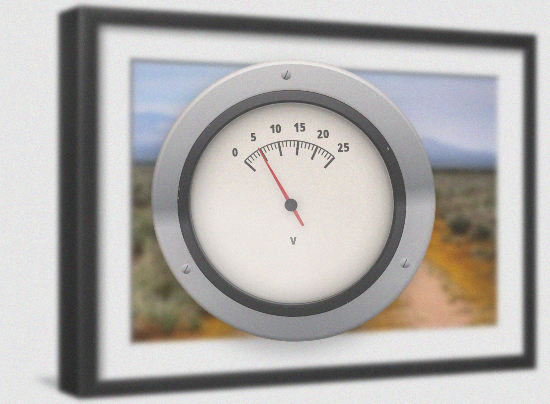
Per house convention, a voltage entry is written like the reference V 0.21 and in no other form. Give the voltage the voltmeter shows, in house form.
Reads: V 5
